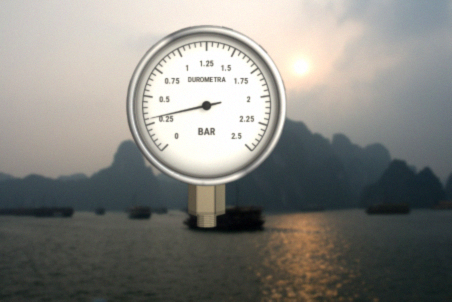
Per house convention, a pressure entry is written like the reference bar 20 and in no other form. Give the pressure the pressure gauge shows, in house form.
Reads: bar 0.3
